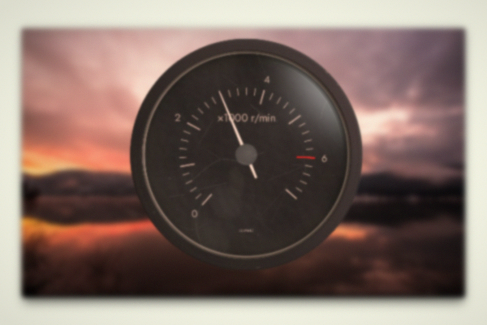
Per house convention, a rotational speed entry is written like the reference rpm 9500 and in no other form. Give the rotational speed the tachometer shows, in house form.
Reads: rpm 3000
